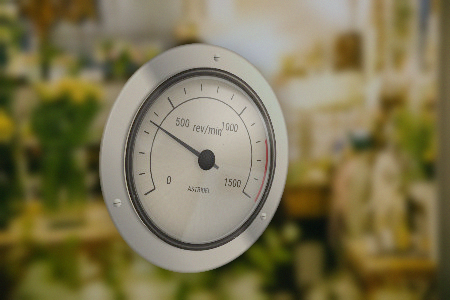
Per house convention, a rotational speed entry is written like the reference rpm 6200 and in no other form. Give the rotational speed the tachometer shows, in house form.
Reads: rpm 350
